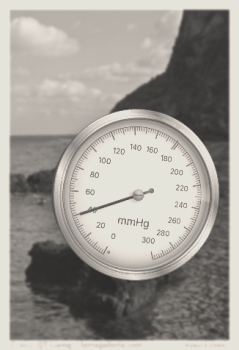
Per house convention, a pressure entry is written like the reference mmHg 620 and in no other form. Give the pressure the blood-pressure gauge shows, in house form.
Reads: mmHg 40
